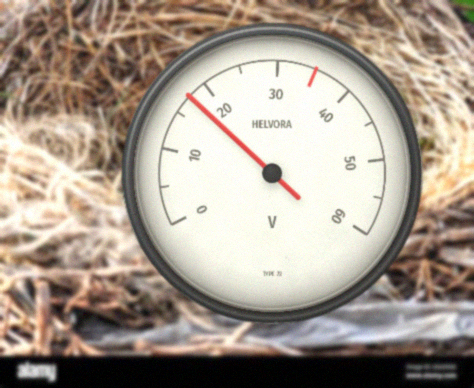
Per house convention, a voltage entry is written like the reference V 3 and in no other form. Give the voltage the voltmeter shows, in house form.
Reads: V 17.5
